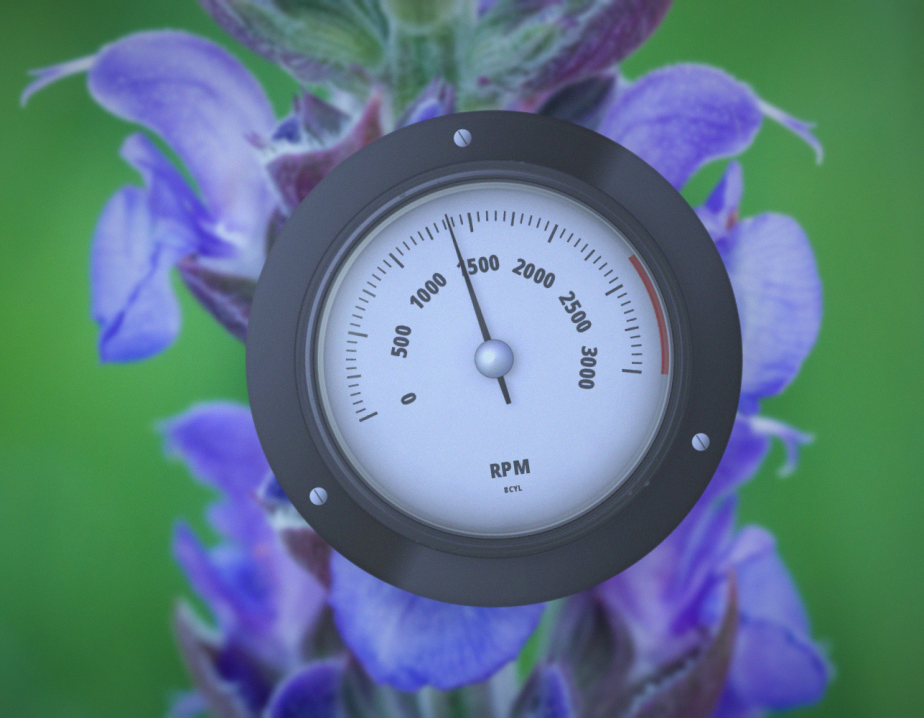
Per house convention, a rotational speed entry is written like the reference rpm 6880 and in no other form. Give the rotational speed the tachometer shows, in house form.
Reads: rpm 1375
